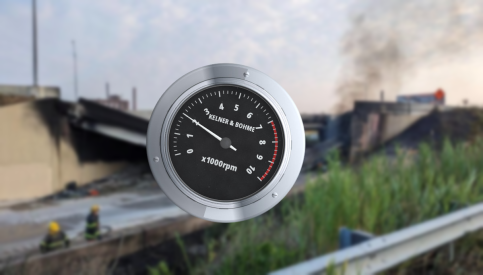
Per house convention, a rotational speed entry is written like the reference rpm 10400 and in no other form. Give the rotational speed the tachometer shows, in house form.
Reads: rpm 2000
